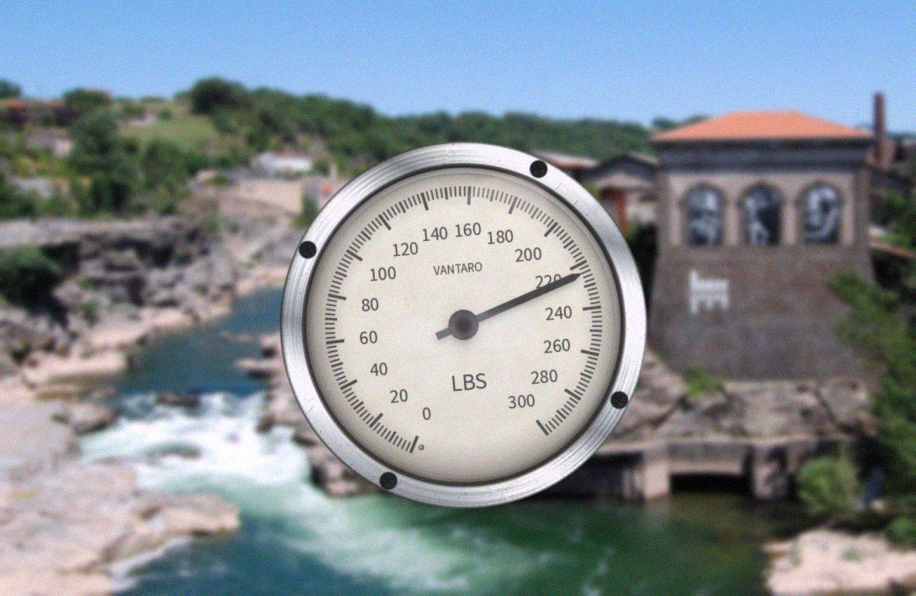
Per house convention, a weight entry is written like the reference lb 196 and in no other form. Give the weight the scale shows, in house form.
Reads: lb 224
